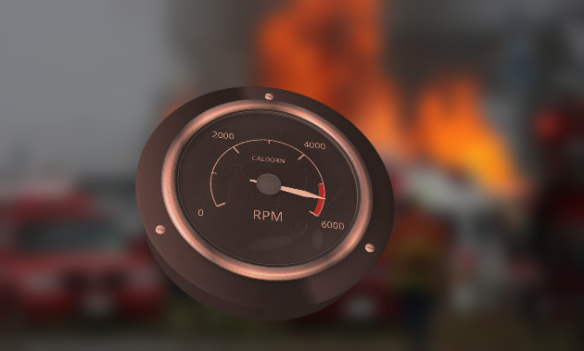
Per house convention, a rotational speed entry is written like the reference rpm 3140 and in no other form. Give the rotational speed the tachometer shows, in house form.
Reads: rpm 5500
